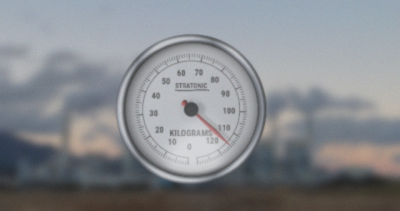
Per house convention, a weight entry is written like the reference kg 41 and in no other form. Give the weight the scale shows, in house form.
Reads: kg 115
